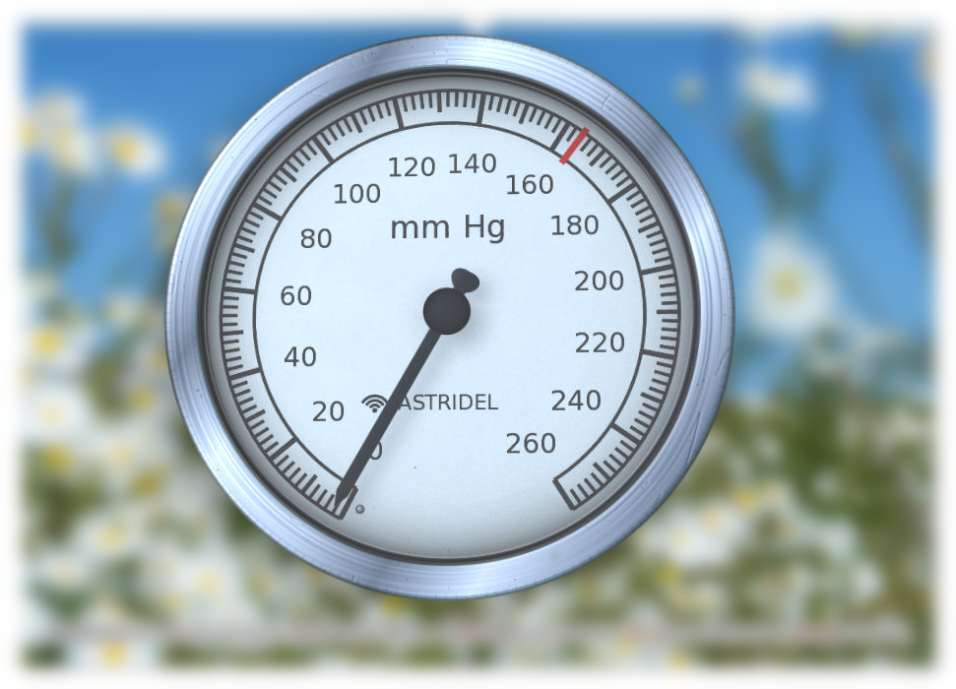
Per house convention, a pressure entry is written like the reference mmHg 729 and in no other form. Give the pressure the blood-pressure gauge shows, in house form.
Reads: mmHg 2
